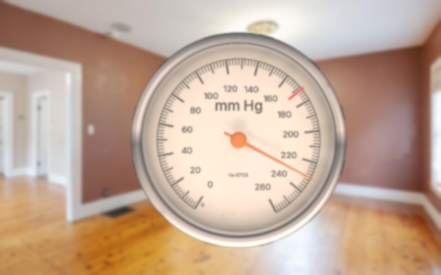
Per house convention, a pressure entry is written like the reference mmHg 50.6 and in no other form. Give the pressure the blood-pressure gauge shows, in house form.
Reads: mmHg 230
